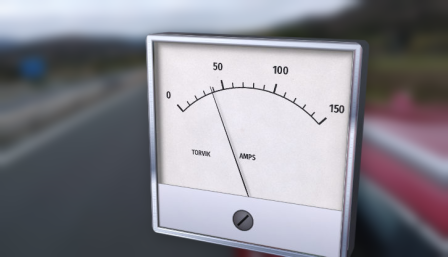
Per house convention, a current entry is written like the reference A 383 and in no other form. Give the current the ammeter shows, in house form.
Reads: A 40
